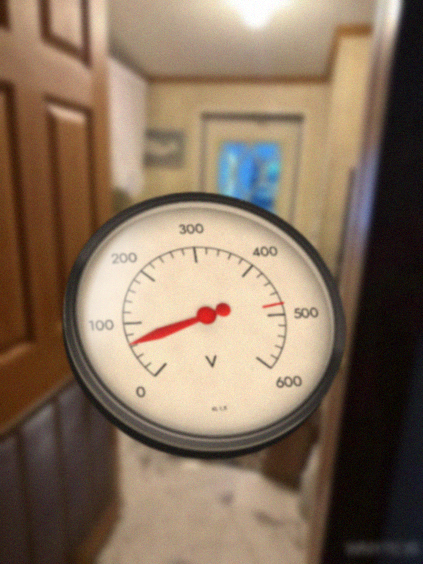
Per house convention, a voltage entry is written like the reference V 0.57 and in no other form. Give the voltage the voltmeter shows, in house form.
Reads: V 60
